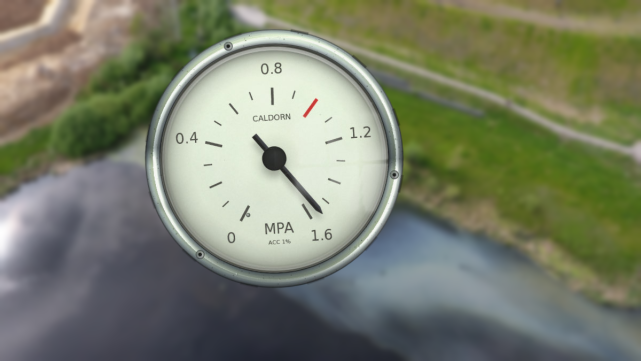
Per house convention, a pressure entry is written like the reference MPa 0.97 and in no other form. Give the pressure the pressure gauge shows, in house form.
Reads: MPa 1.55
